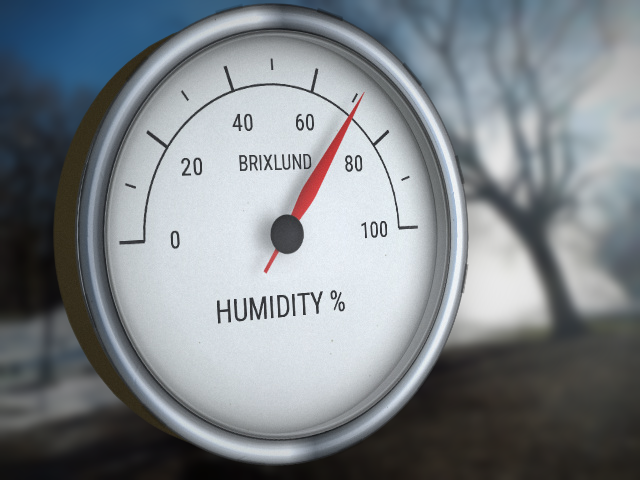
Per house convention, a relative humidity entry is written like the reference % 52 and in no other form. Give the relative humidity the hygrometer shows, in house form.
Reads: % 70
